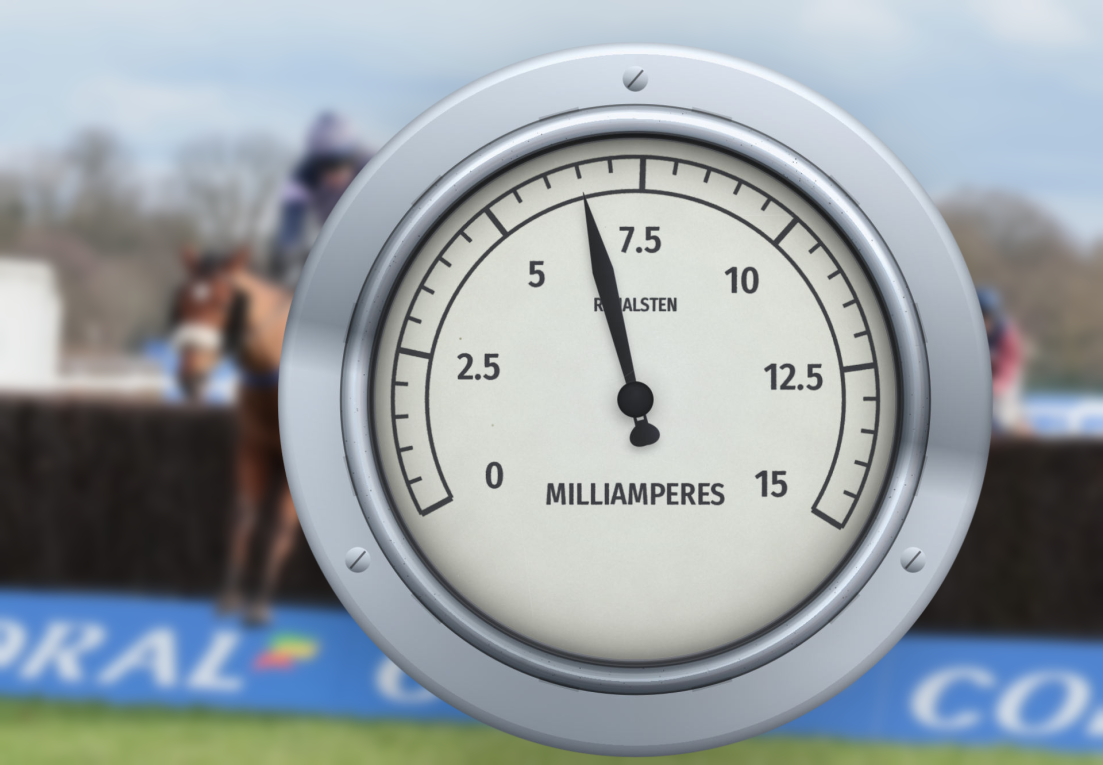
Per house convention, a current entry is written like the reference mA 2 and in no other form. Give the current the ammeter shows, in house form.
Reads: mA 6.5
